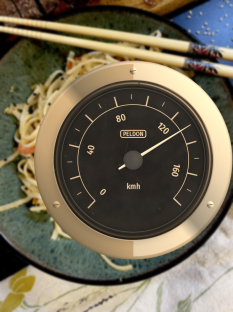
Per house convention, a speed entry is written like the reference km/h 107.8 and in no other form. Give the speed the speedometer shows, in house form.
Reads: km/h 130
